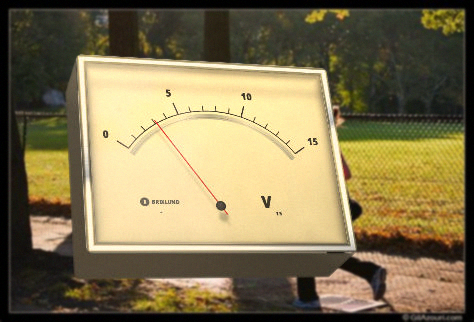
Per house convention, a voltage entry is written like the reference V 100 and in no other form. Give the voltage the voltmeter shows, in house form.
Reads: V 3
